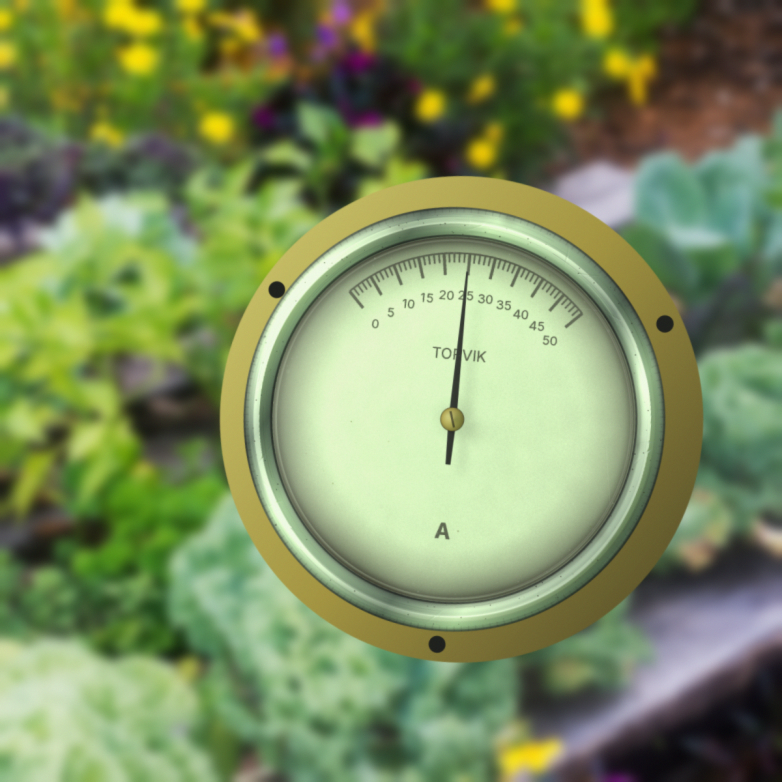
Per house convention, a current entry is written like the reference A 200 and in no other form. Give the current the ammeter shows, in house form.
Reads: A 25
